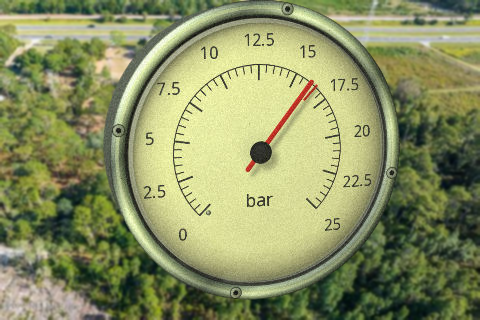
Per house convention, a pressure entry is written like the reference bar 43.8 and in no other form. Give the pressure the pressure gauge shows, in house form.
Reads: bar 16
